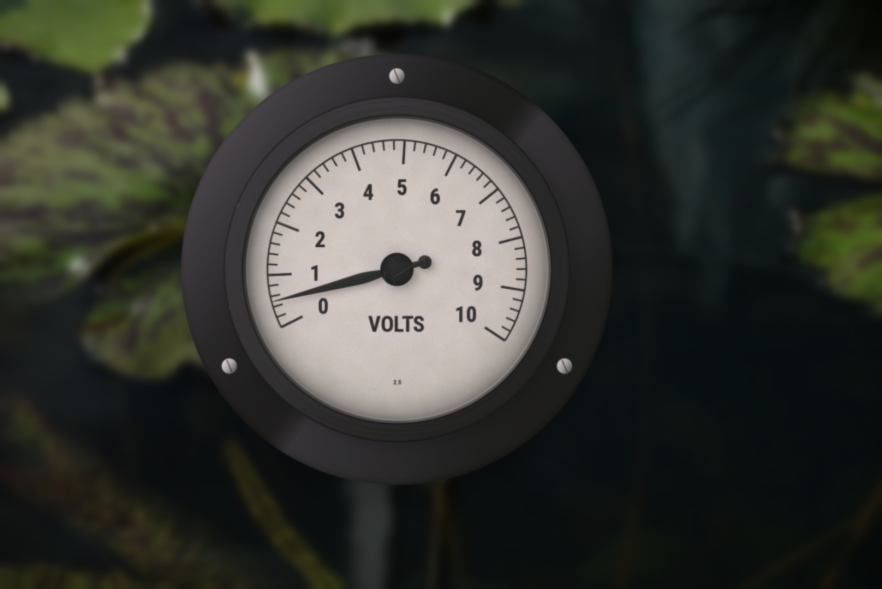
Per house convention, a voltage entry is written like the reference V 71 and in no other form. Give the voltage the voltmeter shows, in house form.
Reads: V 0.5
